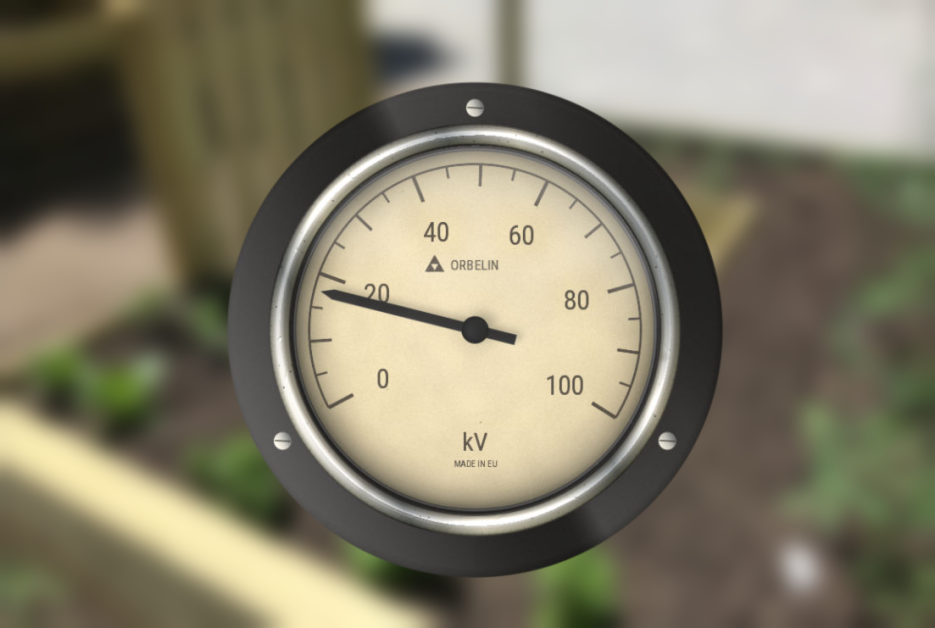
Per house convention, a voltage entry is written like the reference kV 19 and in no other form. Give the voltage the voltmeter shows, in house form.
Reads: kV 17.5
